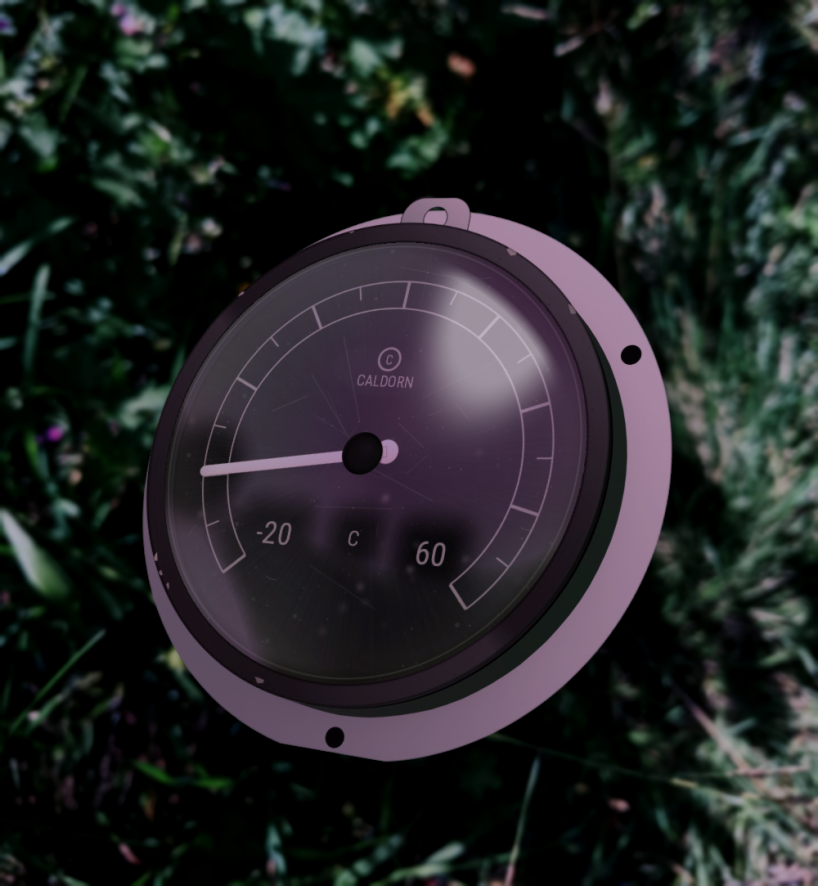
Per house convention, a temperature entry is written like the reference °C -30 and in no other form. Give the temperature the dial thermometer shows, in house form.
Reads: °C -10
